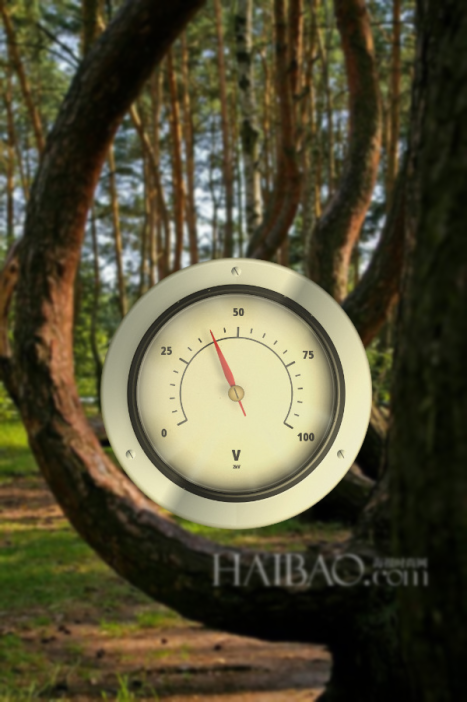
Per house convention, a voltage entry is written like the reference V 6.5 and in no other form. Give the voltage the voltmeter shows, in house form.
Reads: V 40
